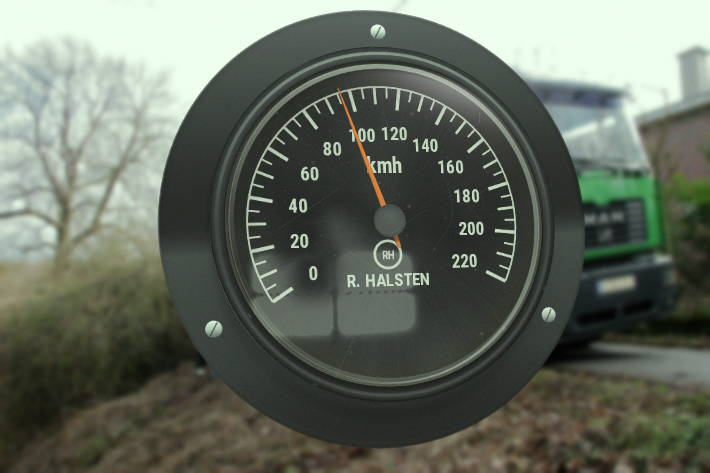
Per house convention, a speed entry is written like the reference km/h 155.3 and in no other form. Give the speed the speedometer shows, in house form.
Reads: km/h 95
